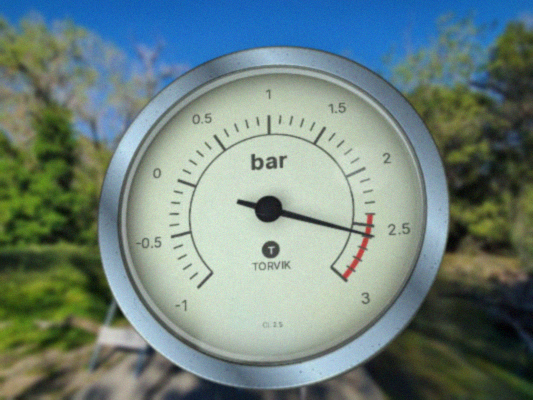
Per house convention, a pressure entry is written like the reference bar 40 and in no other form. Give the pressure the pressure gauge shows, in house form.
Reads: bar 2.6
